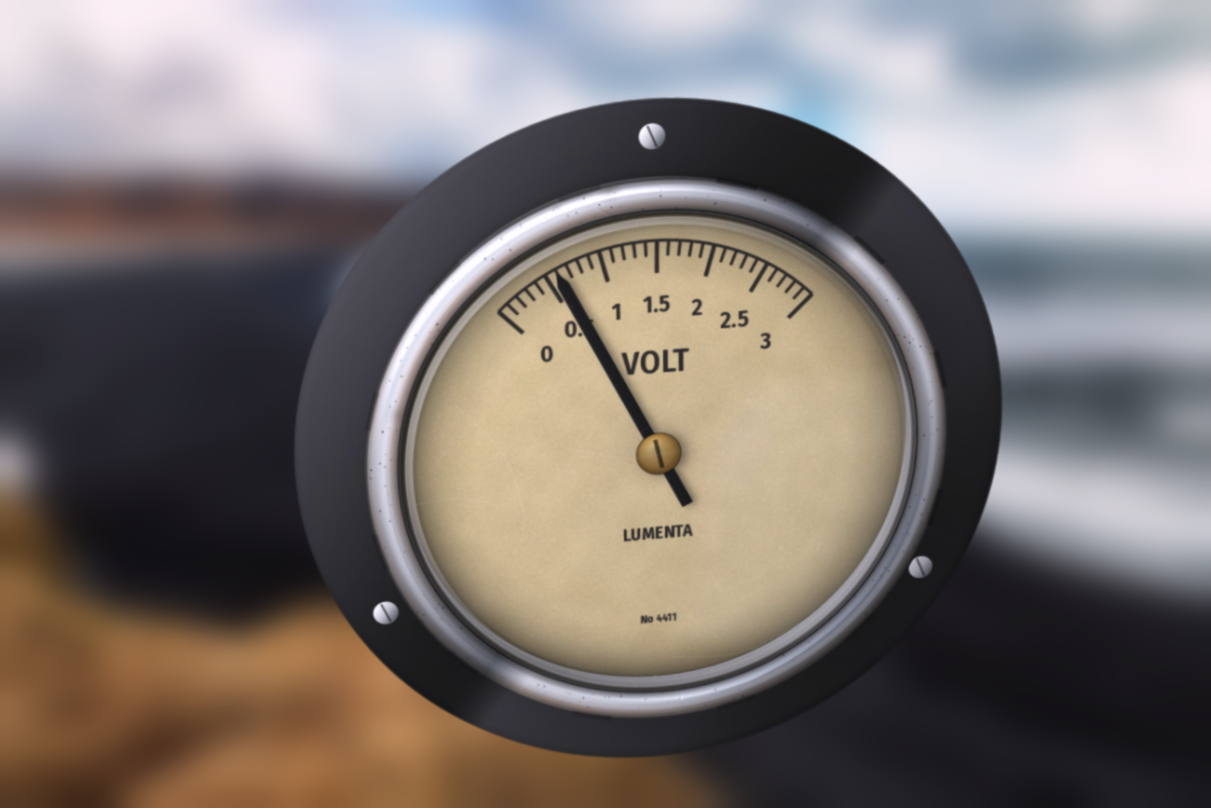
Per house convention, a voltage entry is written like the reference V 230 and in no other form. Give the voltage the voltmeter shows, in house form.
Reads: V 0.6
